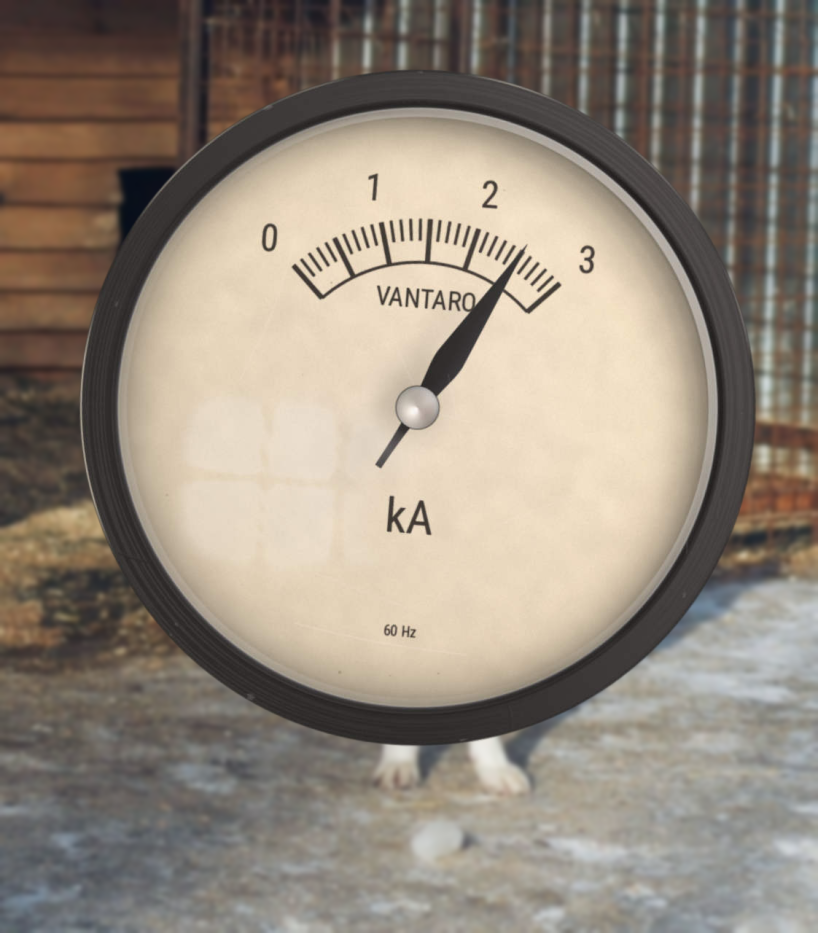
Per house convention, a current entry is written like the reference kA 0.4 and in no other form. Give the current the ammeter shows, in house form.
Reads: kA 2.5
